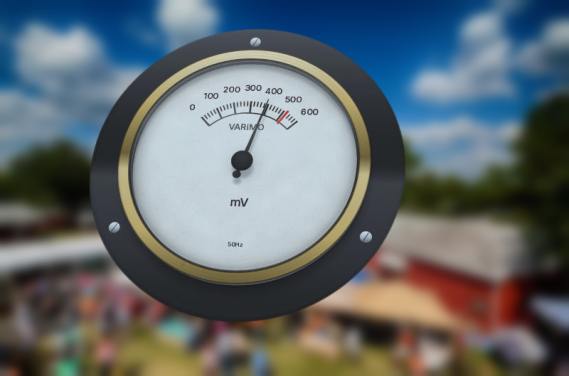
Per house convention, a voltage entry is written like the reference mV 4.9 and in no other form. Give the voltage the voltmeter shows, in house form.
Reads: mV 400
